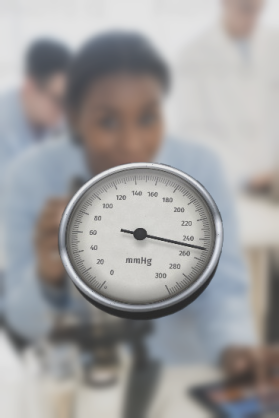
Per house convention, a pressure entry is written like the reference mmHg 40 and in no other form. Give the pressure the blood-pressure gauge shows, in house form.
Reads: mmHg 250
